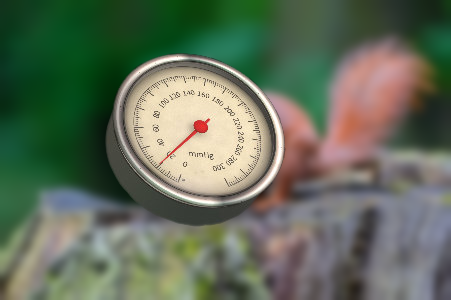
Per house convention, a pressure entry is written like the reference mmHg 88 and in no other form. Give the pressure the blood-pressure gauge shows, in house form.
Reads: mmHg 20
